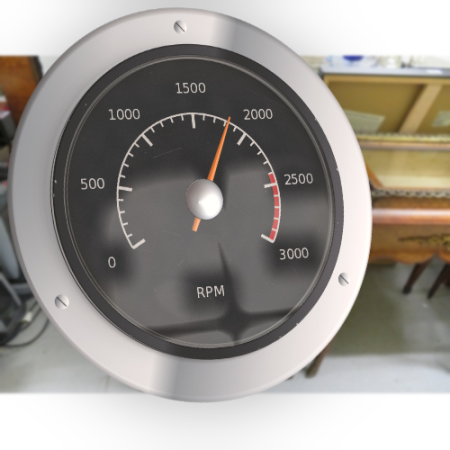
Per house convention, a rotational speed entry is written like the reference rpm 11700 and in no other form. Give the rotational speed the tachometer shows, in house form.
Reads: rpm 1800
